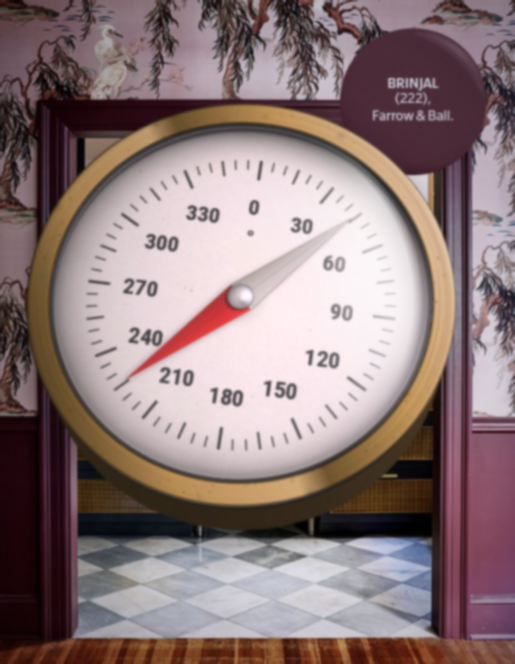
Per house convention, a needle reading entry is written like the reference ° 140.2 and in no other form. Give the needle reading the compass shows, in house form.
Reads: ° 225
